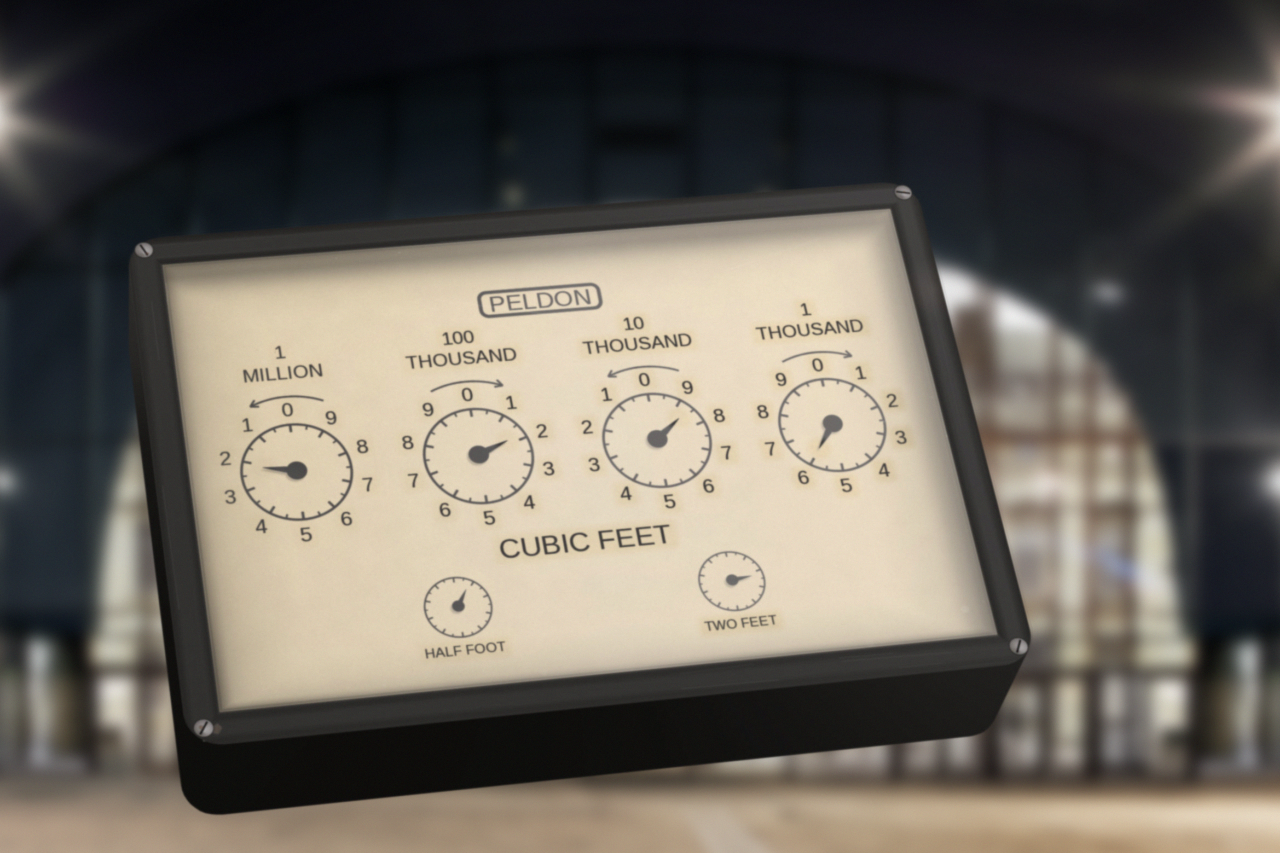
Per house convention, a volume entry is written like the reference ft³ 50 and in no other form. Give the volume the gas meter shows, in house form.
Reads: ft³ 218600
